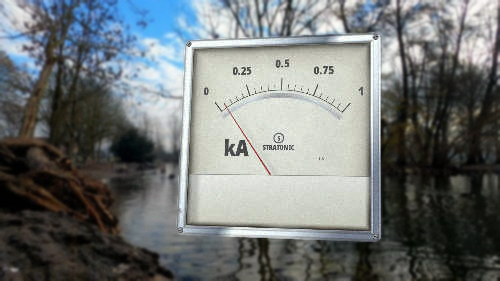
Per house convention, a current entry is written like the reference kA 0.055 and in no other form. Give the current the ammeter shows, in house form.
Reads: kA 0.05
